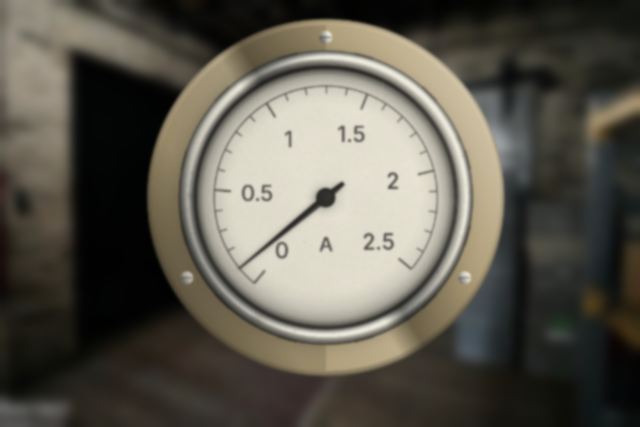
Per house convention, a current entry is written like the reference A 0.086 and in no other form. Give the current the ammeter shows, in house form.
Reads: A 0.1
